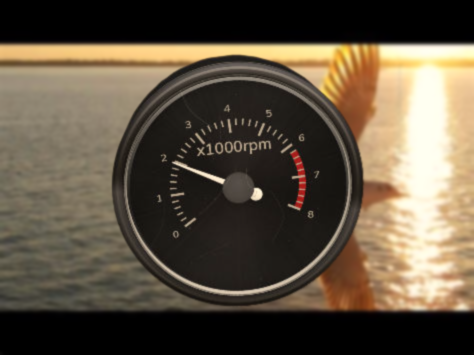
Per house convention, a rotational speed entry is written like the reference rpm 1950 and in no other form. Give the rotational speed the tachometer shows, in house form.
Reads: rpm 2000
